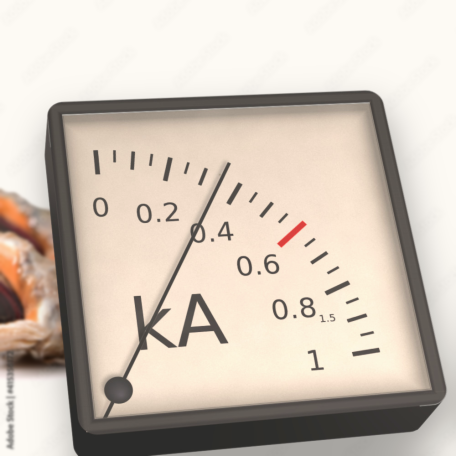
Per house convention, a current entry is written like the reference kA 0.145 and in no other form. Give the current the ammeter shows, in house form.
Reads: kA 0.35
